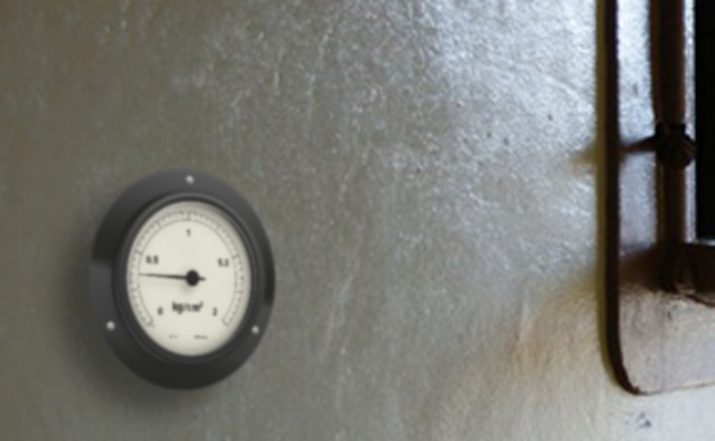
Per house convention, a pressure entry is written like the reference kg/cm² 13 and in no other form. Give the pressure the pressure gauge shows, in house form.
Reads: kg/cm² 0.35
